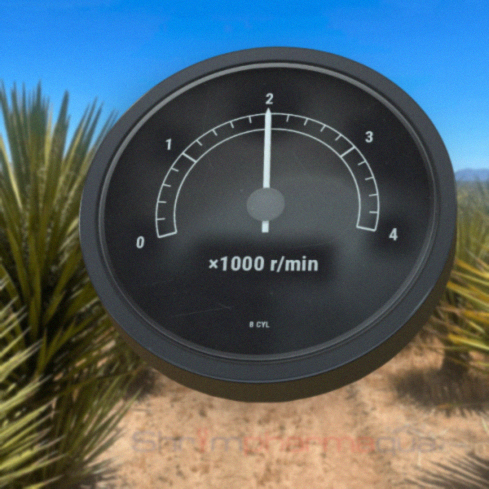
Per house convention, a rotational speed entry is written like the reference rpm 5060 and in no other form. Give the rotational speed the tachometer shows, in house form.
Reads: rpm 2000
